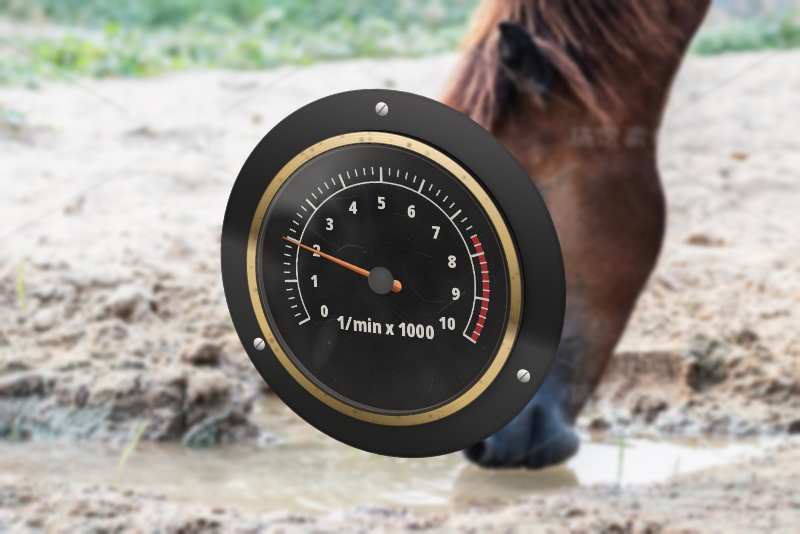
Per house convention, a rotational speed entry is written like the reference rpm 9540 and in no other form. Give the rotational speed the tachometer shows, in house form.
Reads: rpm 2000
